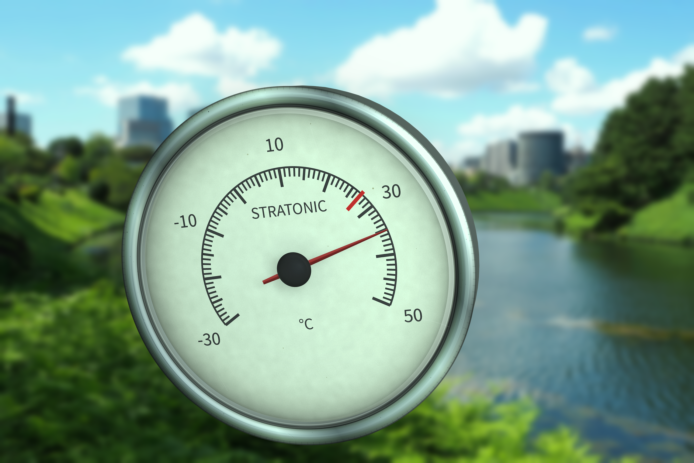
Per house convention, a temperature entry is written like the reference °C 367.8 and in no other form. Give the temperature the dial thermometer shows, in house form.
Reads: °C 35
